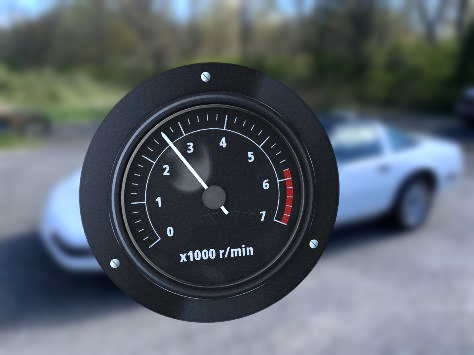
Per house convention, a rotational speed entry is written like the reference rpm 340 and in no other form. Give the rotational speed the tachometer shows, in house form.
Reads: rpm 2600
